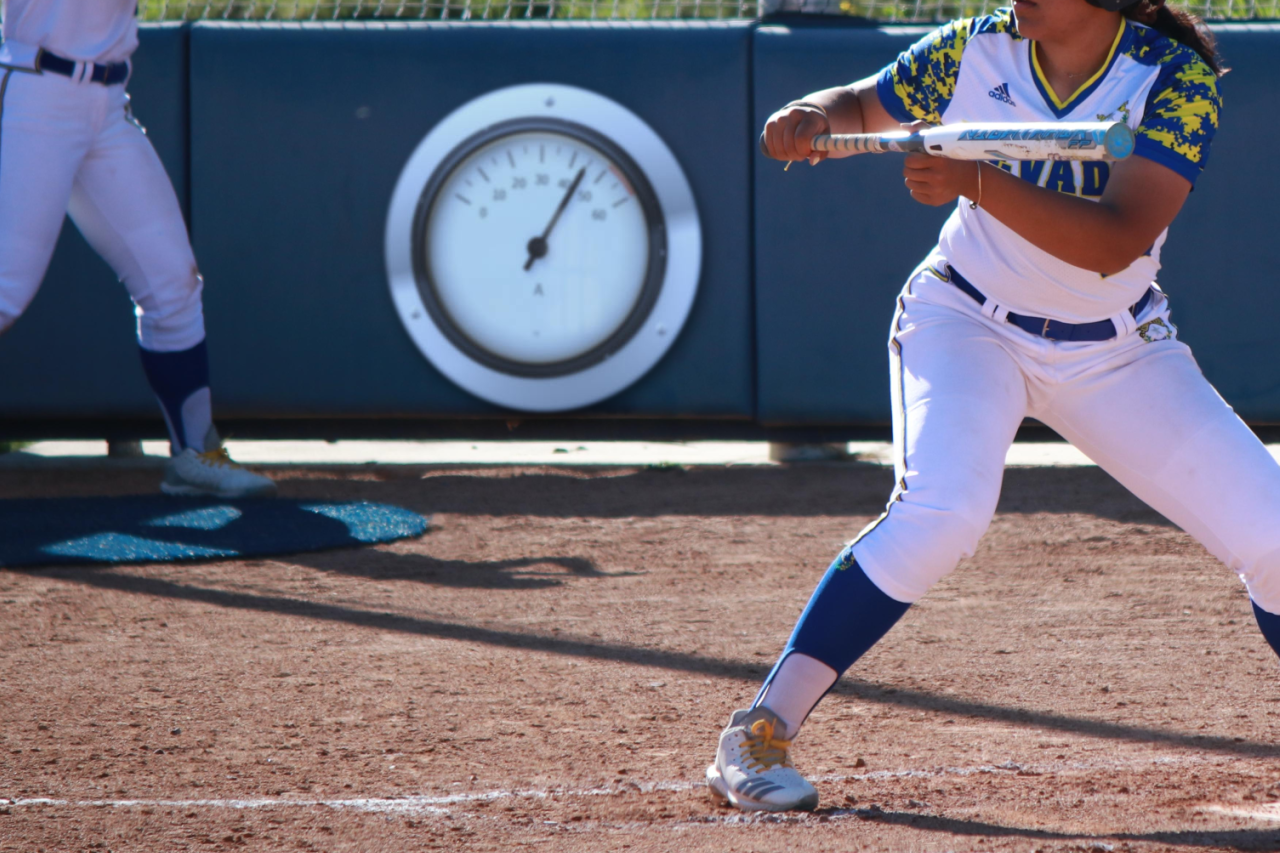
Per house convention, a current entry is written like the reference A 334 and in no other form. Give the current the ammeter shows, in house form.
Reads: A 45
